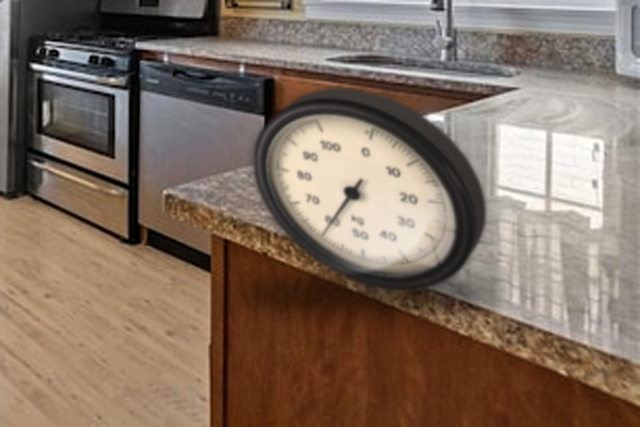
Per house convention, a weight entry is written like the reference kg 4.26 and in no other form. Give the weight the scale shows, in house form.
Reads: kg 60
